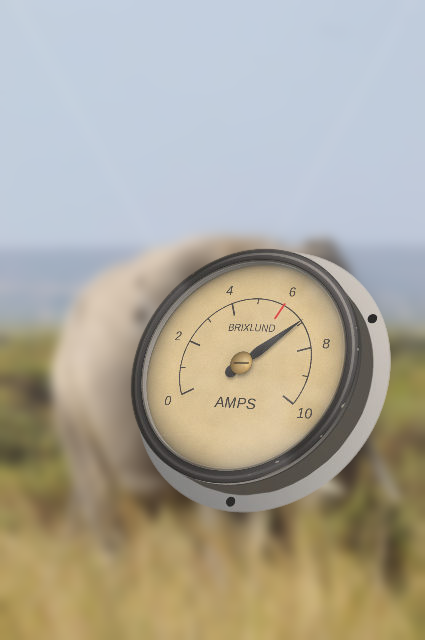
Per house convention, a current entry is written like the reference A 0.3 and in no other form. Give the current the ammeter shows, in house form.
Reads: A 7
